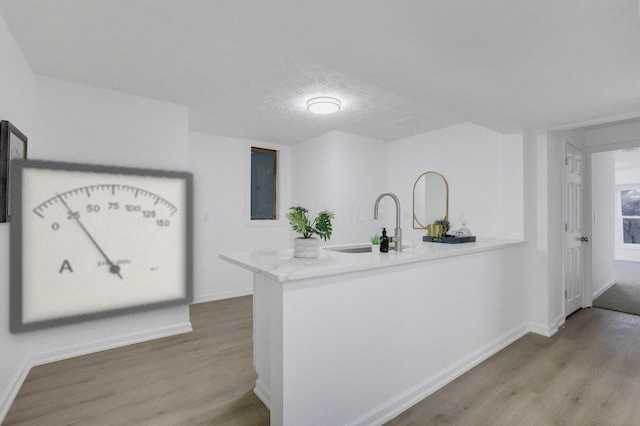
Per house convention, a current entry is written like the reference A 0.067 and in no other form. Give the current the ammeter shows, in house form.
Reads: A 25
